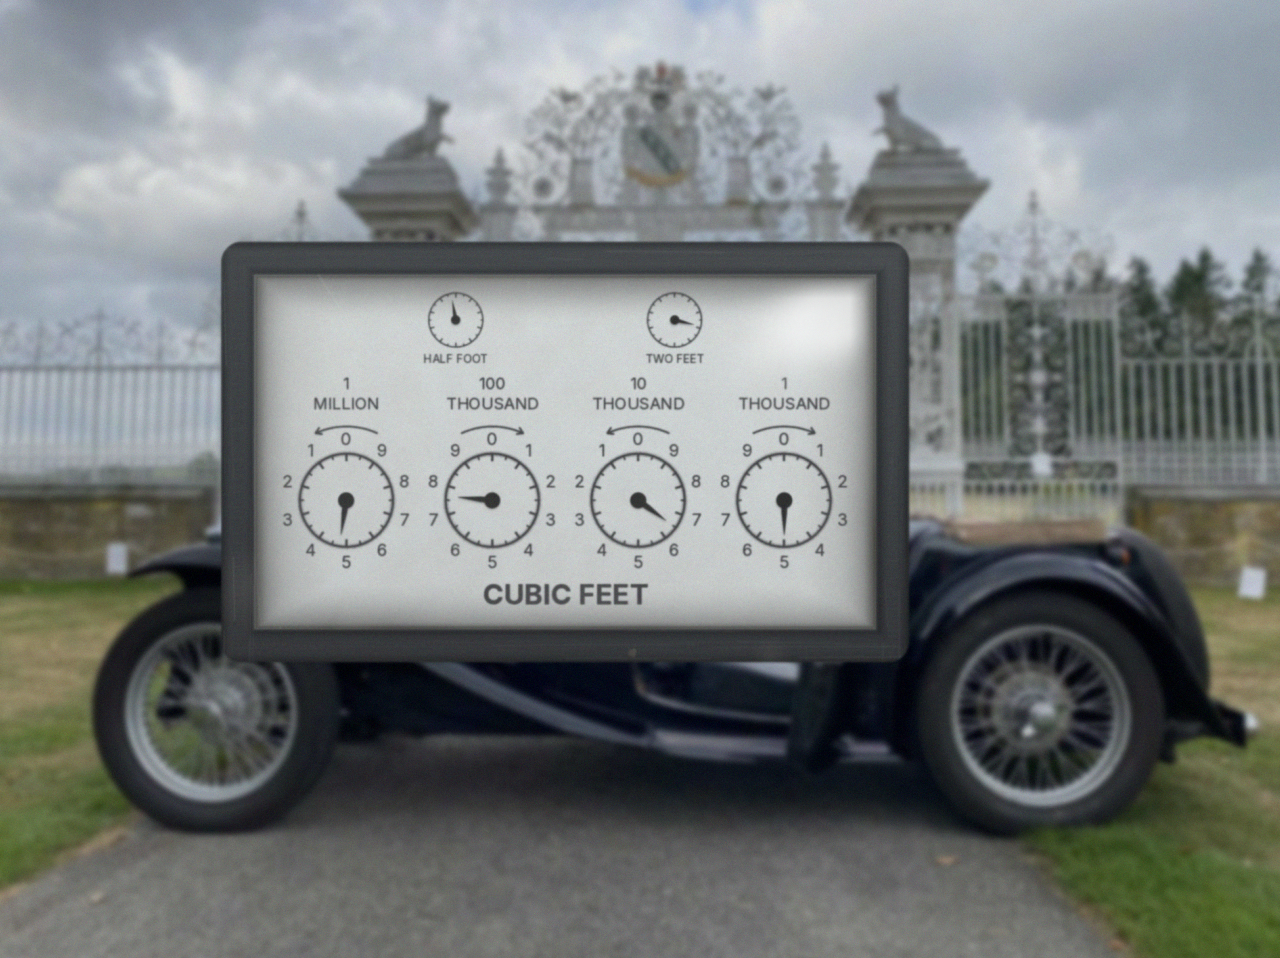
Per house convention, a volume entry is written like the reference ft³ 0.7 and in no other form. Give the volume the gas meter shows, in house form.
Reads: ft³ 476500
